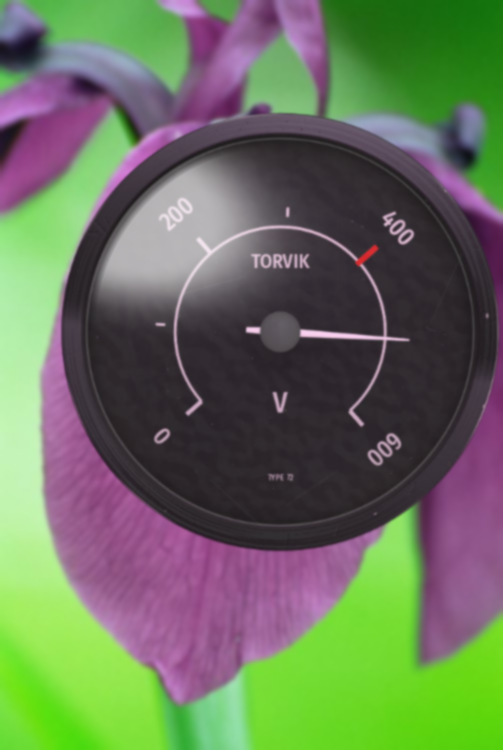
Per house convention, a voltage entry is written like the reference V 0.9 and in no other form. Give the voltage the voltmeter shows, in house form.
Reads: V 500
